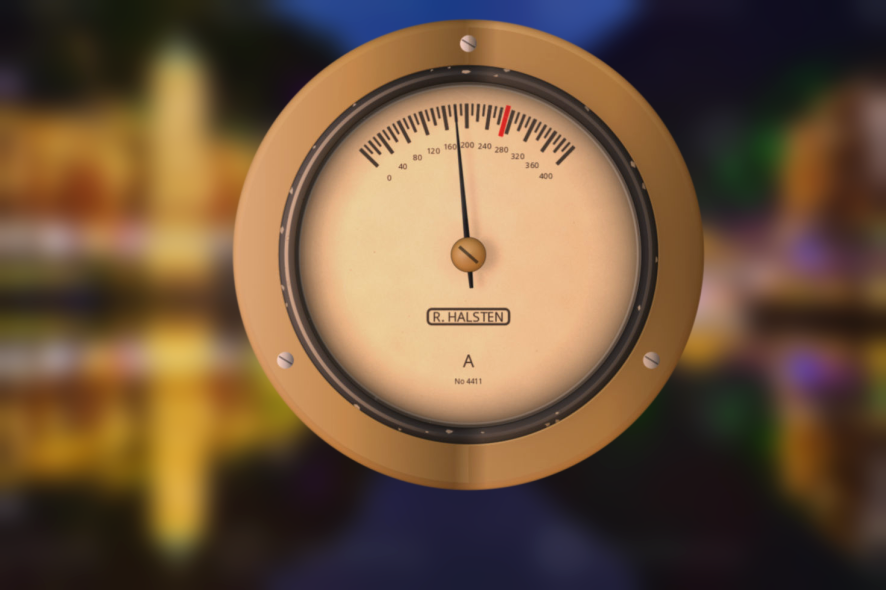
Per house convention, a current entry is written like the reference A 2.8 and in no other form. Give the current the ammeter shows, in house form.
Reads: A 180
